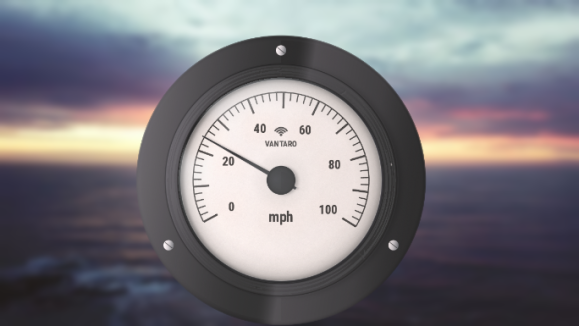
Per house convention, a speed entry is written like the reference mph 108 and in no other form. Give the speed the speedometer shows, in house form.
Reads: mph 24
